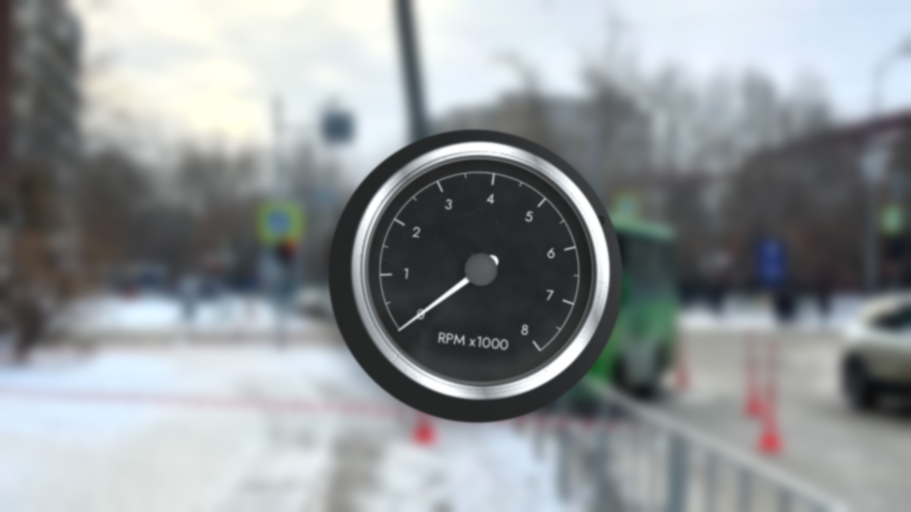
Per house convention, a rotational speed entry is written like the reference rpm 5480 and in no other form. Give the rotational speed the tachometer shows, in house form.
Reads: rpm 0
